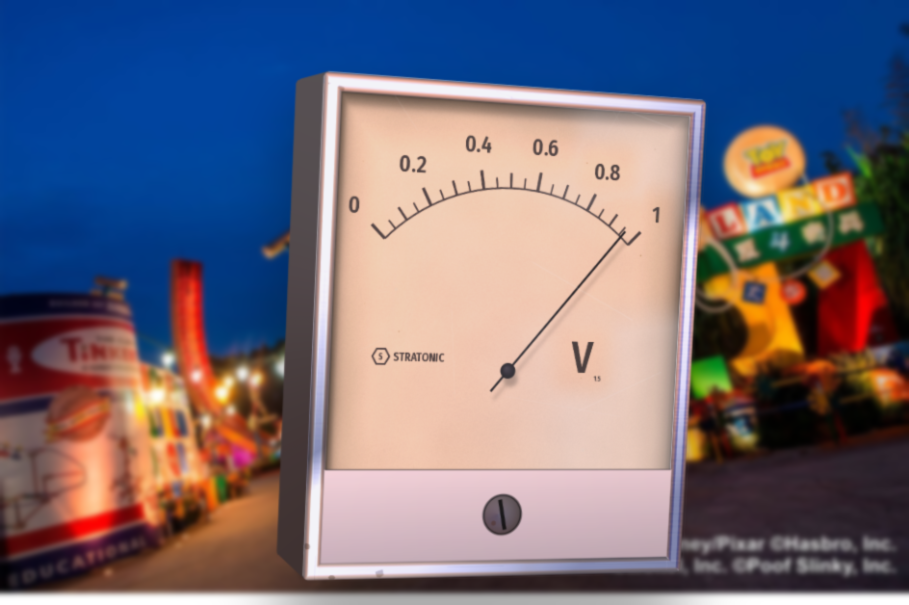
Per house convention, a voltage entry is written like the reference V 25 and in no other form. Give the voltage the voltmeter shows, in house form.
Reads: V 0.95
